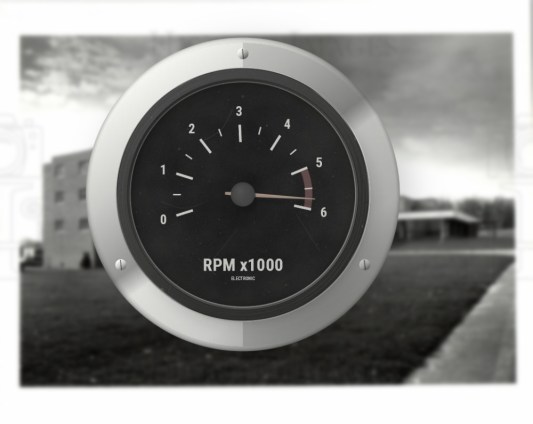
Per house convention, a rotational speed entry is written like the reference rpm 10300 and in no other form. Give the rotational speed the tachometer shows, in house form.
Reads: rpm 5750
